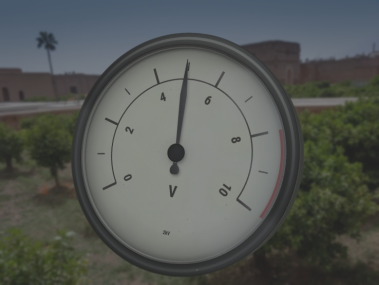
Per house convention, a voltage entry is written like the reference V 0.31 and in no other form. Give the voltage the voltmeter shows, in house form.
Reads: V 5
